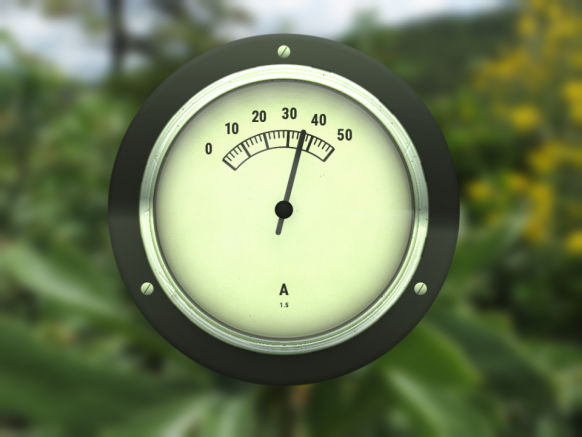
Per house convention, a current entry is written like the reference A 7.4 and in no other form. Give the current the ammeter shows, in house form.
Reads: A 36
